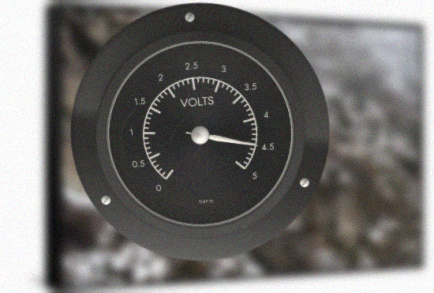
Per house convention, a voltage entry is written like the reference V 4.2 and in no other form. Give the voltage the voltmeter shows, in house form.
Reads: V 4.5
